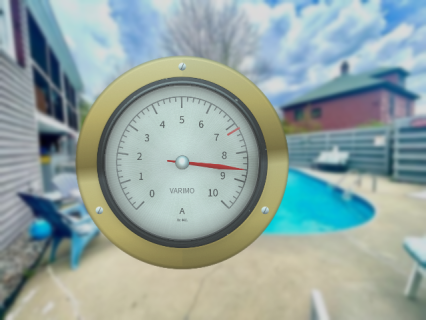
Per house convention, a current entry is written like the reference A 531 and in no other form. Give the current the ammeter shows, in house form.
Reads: A 8.6
